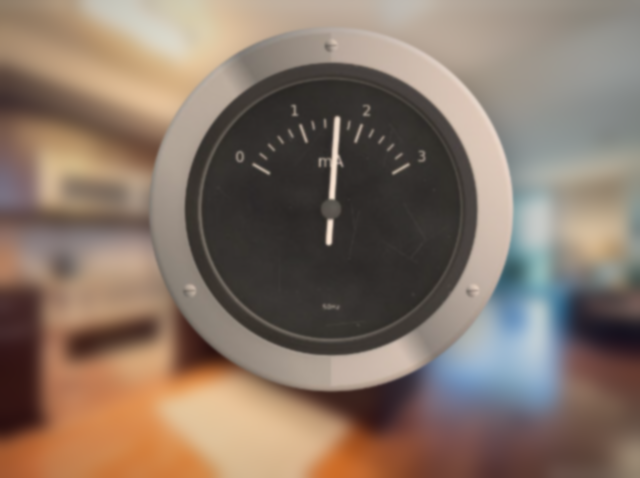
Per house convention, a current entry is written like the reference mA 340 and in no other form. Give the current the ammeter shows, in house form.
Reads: mA 1.6
